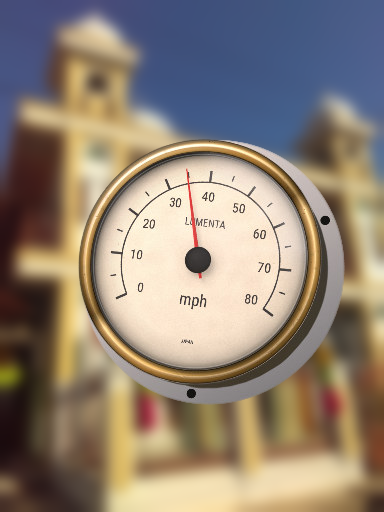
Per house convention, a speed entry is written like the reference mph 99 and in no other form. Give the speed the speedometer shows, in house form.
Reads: mph 35
